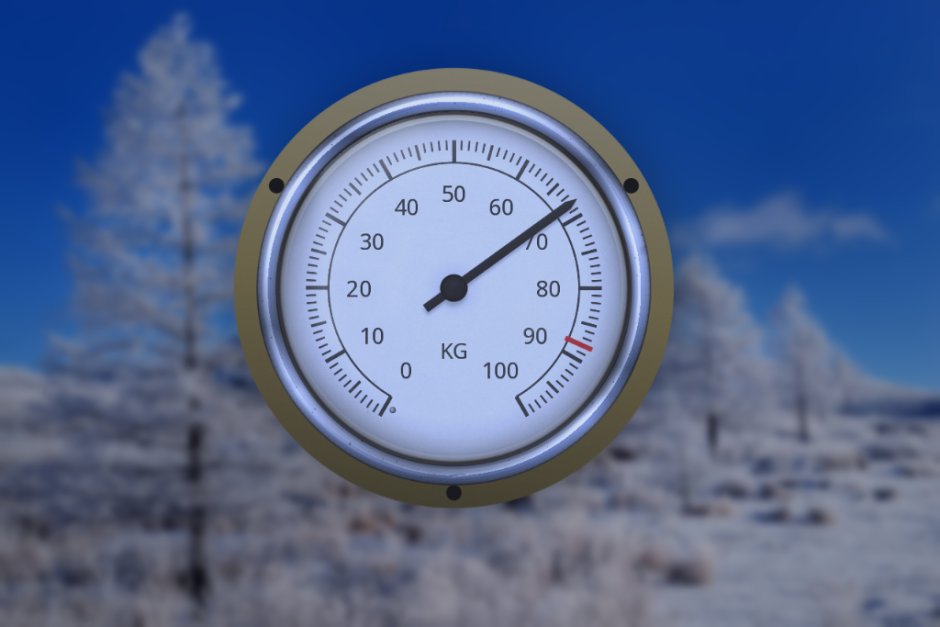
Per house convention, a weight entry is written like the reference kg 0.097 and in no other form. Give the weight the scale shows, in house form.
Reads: kg 68
